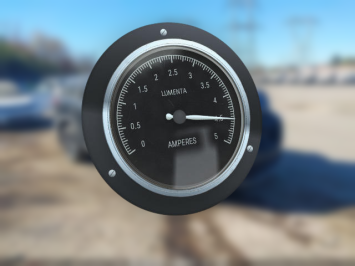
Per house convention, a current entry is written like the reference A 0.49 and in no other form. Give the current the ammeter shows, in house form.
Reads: A 4.5
